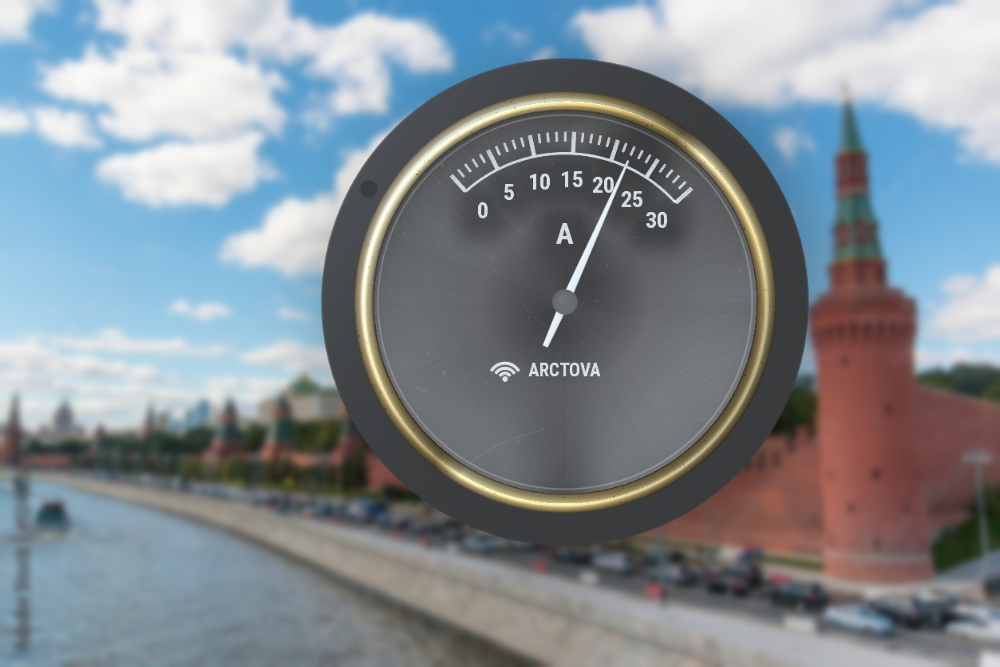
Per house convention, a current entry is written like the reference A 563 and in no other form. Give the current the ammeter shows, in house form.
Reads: A 22
